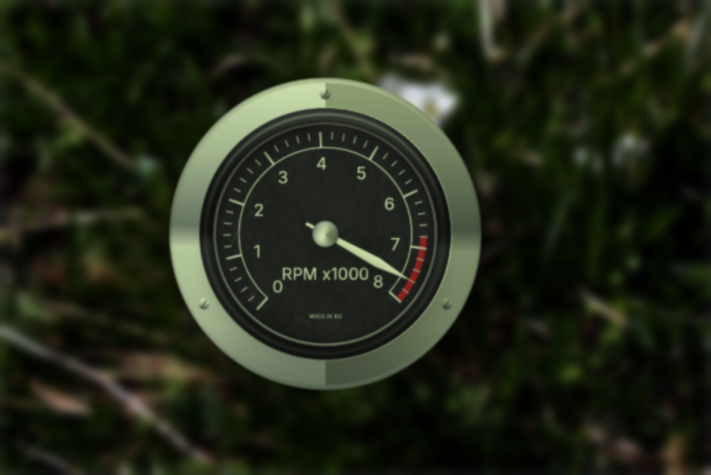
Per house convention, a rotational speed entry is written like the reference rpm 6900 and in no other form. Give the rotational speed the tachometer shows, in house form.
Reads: rpm 7600
